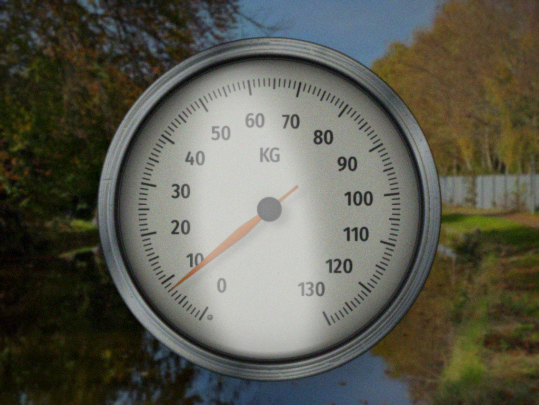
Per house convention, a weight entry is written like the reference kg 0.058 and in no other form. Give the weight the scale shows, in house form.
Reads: kg 8
